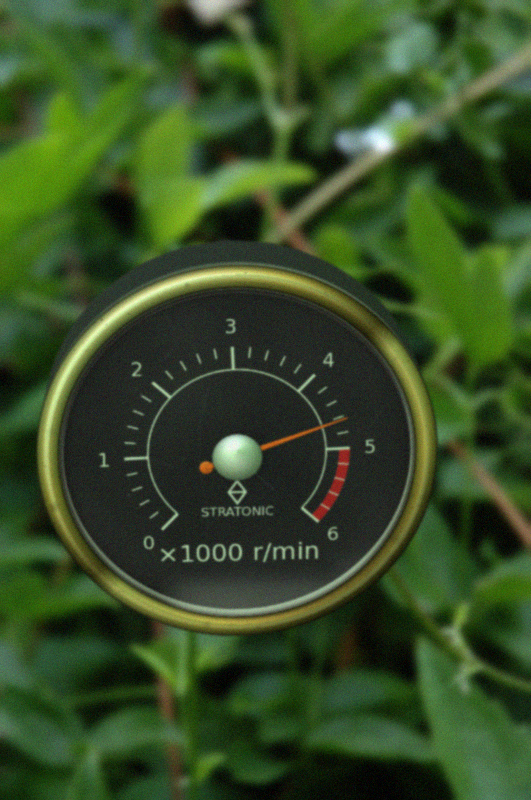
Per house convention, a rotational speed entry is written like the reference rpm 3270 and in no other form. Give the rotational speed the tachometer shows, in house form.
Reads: rpm 4600
